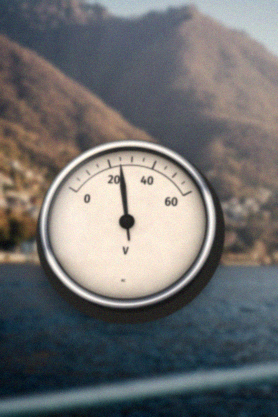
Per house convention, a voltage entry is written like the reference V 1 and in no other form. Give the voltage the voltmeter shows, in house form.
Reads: V 25
